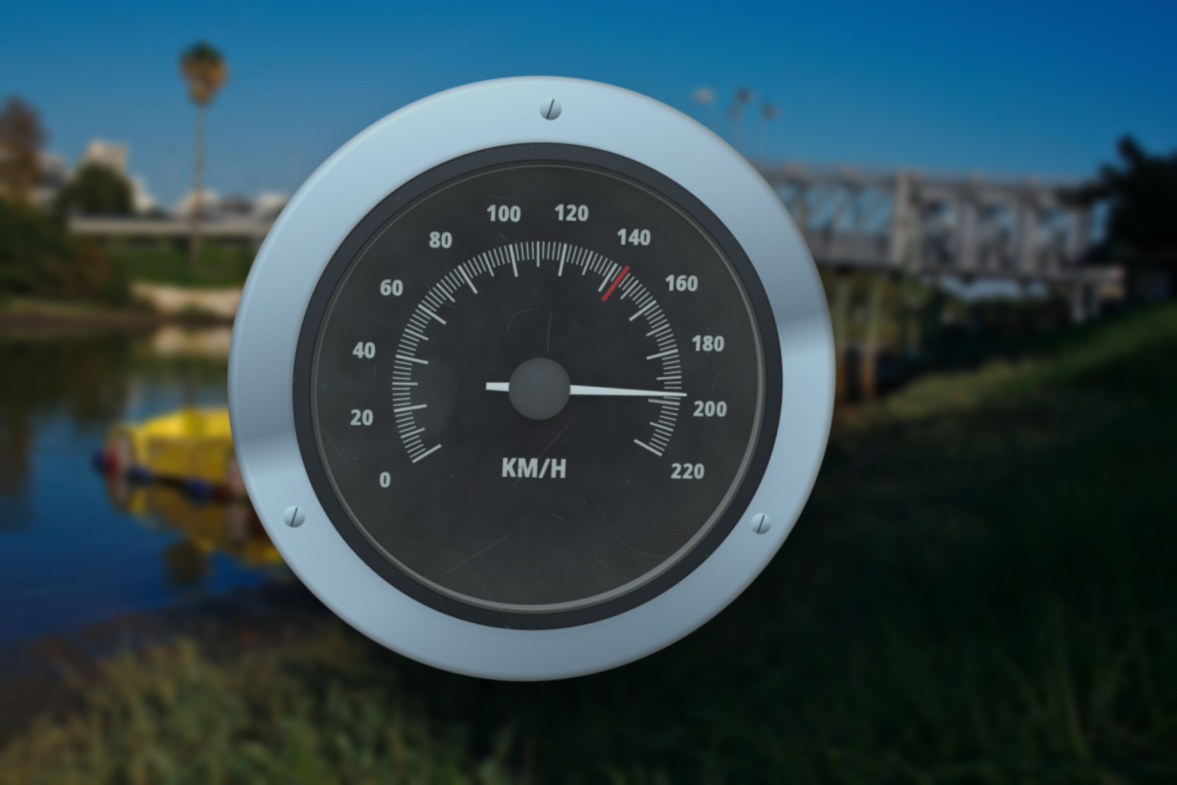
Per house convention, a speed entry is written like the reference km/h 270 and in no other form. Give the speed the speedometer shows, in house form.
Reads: km/h 196
